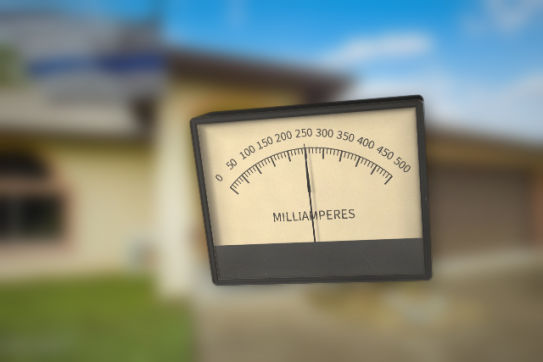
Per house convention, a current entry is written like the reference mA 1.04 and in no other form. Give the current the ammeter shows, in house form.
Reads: mA 250
